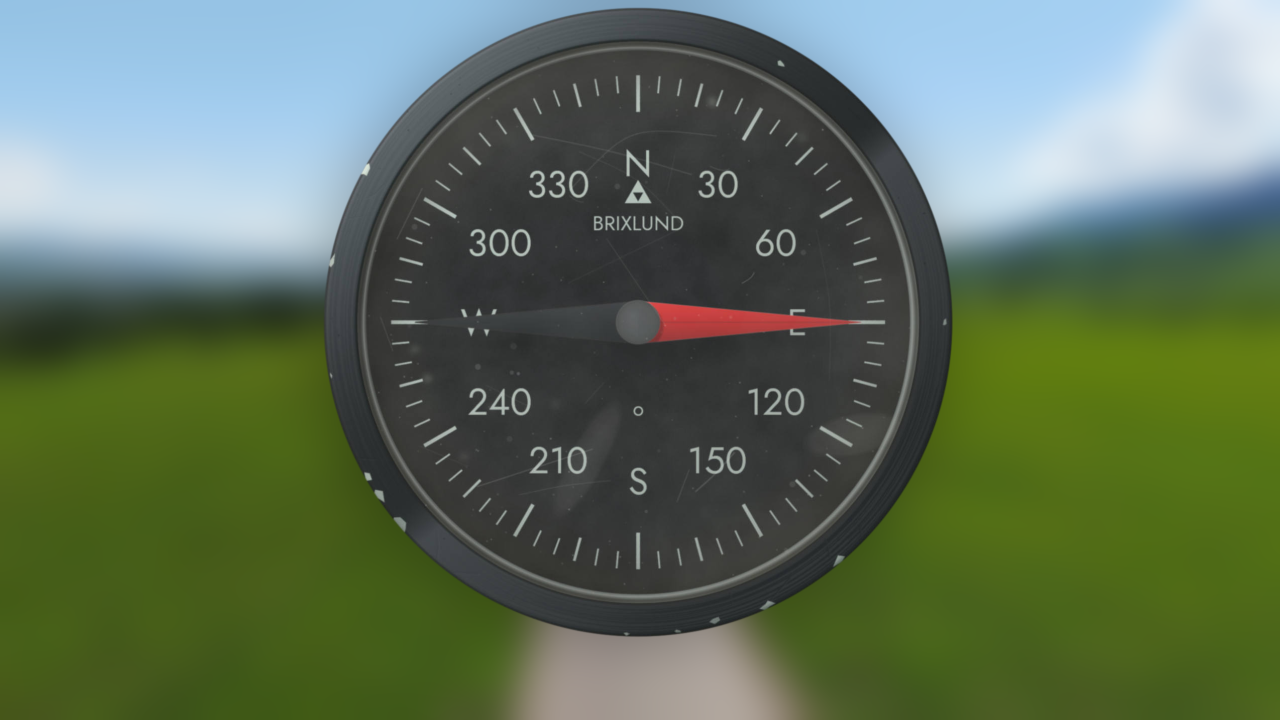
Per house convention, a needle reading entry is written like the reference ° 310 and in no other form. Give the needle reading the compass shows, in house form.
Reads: ° 90
